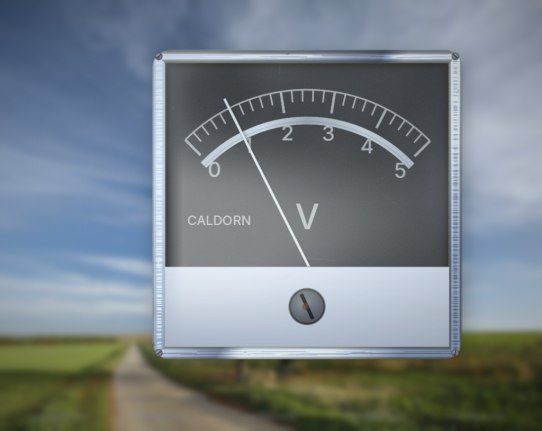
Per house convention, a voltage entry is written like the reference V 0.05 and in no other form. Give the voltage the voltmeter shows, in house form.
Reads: V 1
